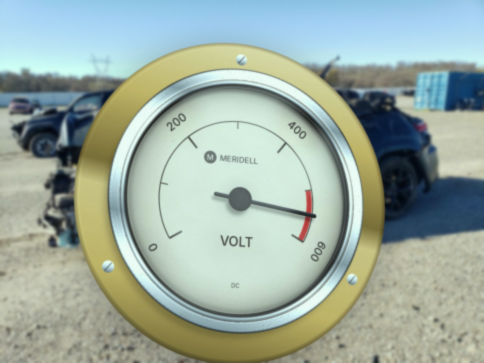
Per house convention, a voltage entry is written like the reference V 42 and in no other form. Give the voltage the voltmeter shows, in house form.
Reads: V 550
